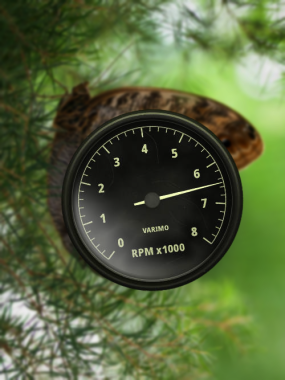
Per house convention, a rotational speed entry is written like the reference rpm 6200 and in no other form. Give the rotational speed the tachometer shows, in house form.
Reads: rpm 6500
